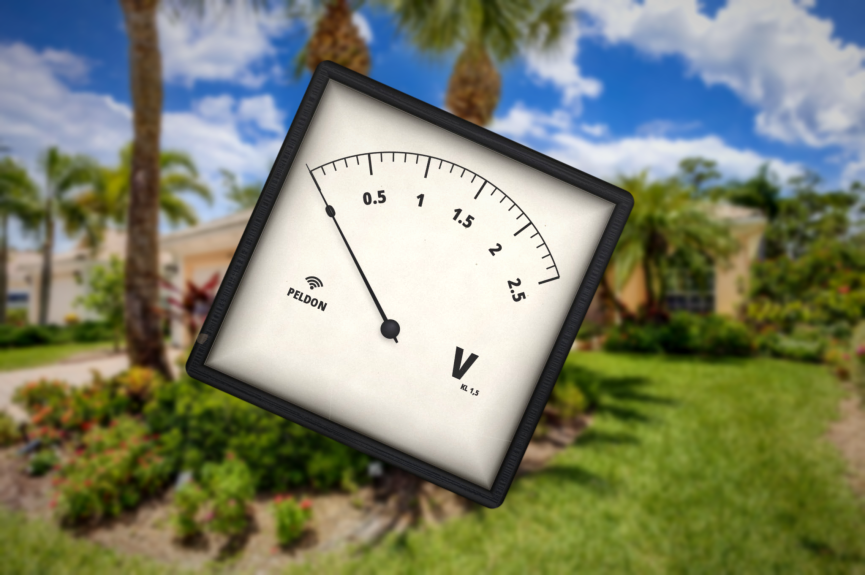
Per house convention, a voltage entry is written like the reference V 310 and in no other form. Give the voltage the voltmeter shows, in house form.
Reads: V 0
